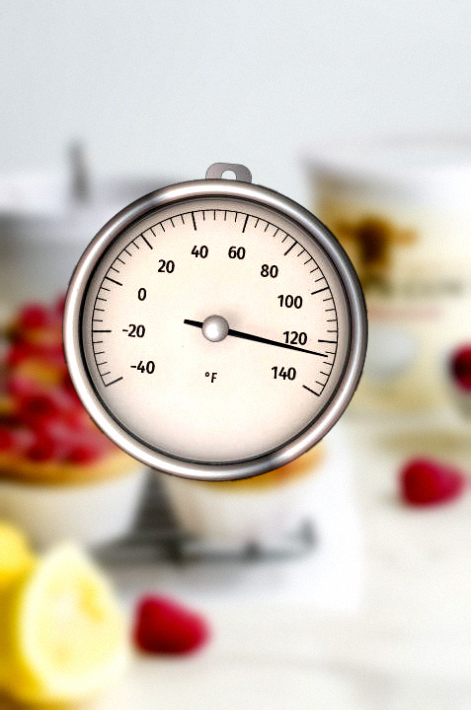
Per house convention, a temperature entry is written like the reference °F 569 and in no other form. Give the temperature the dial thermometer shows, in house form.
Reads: °F 126
